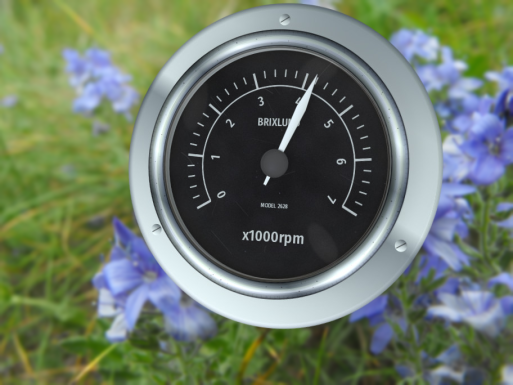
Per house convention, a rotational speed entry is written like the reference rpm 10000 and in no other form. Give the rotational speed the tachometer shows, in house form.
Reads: rpm 4200
